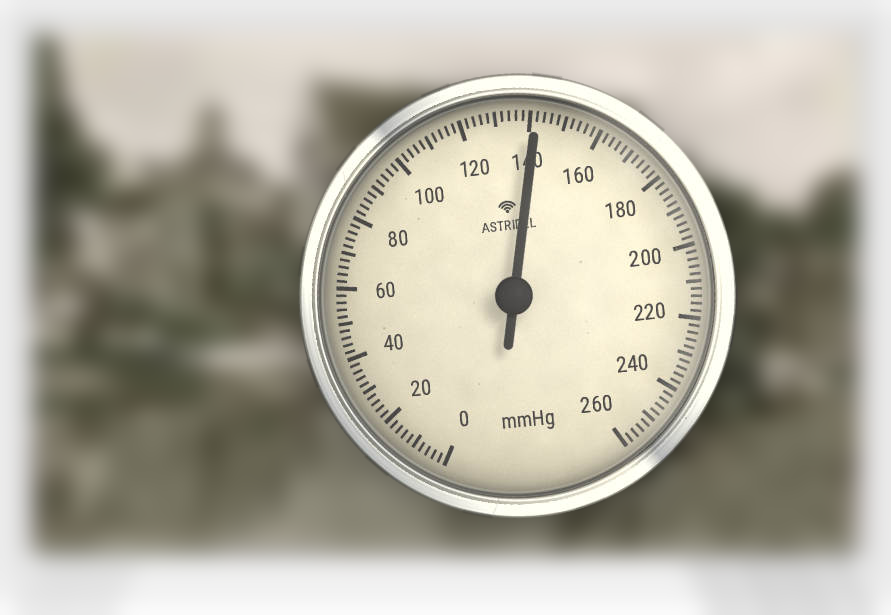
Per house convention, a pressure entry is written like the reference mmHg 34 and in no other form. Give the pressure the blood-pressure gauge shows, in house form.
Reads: mmHg 142
